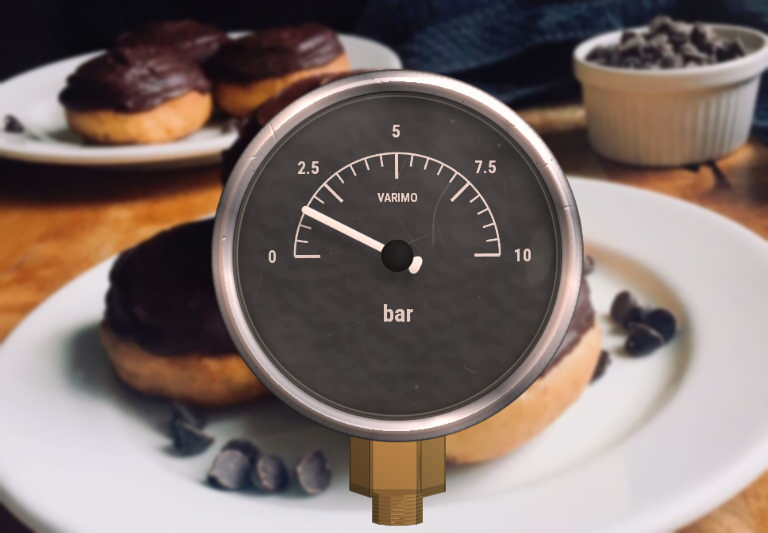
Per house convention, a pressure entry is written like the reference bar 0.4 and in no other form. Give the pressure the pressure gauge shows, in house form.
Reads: bar 1.5
